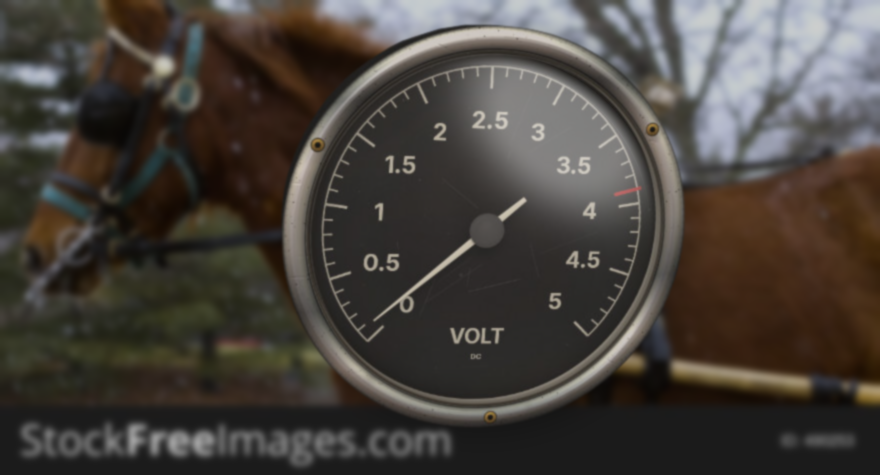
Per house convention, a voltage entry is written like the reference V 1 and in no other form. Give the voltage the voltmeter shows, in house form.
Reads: V 0.1
